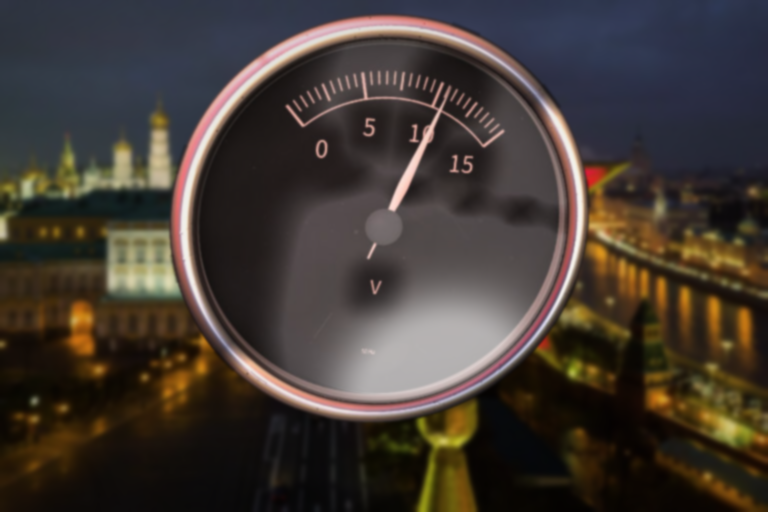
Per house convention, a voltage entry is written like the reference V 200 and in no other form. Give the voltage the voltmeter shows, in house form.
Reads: V 10.5
